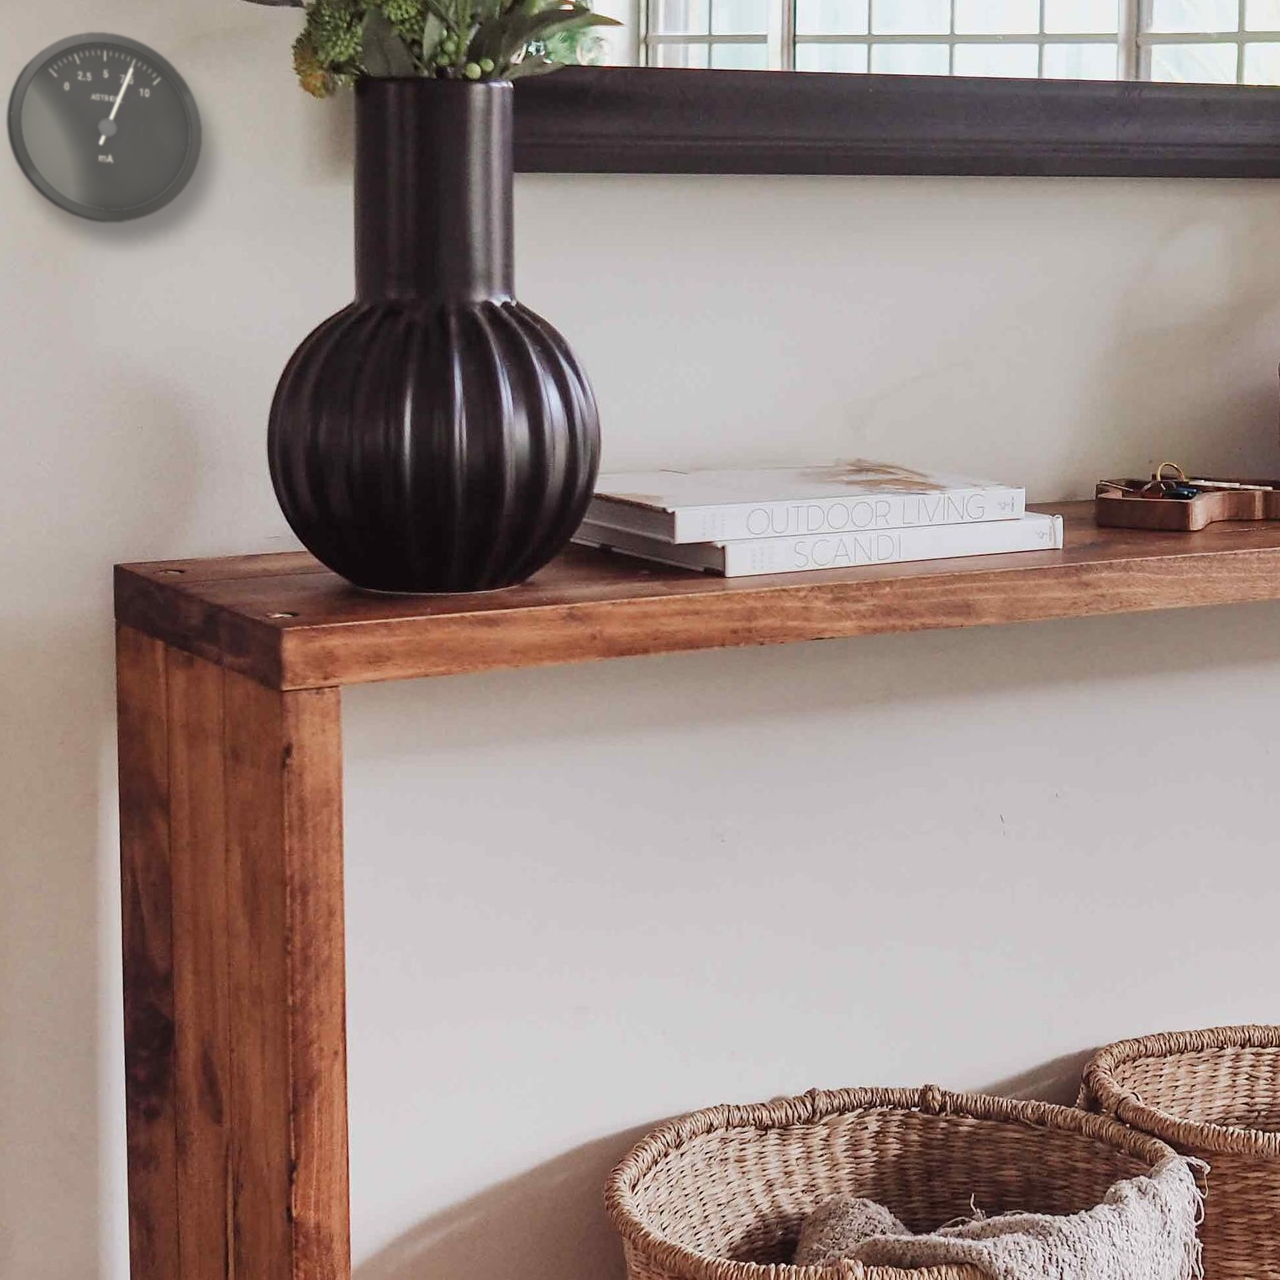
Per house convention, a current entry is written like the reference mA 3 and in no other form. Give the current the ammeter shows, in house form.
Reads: mA 7.5
